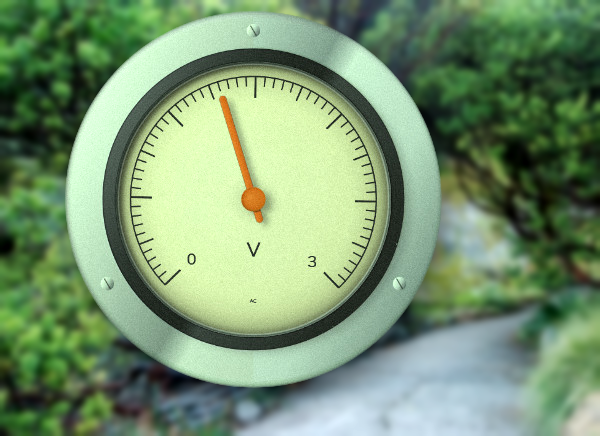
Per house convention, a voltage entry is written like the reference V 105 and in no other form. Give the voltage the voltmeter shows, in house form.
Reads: V 1.3
